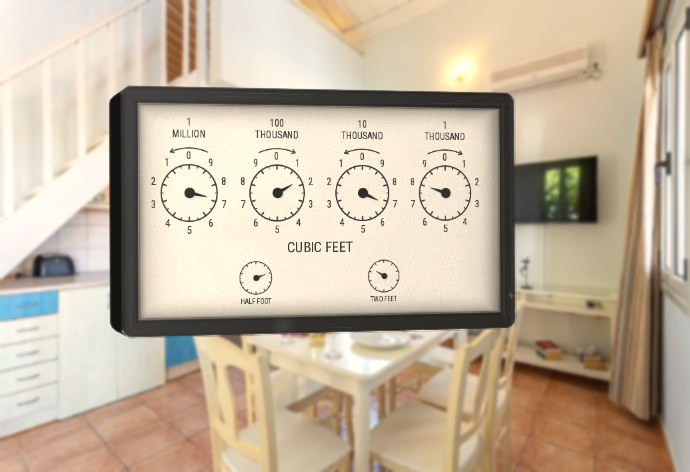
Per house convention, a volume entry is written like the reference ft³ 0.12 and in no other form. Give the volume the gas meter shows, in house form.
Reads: ft³ 716800
